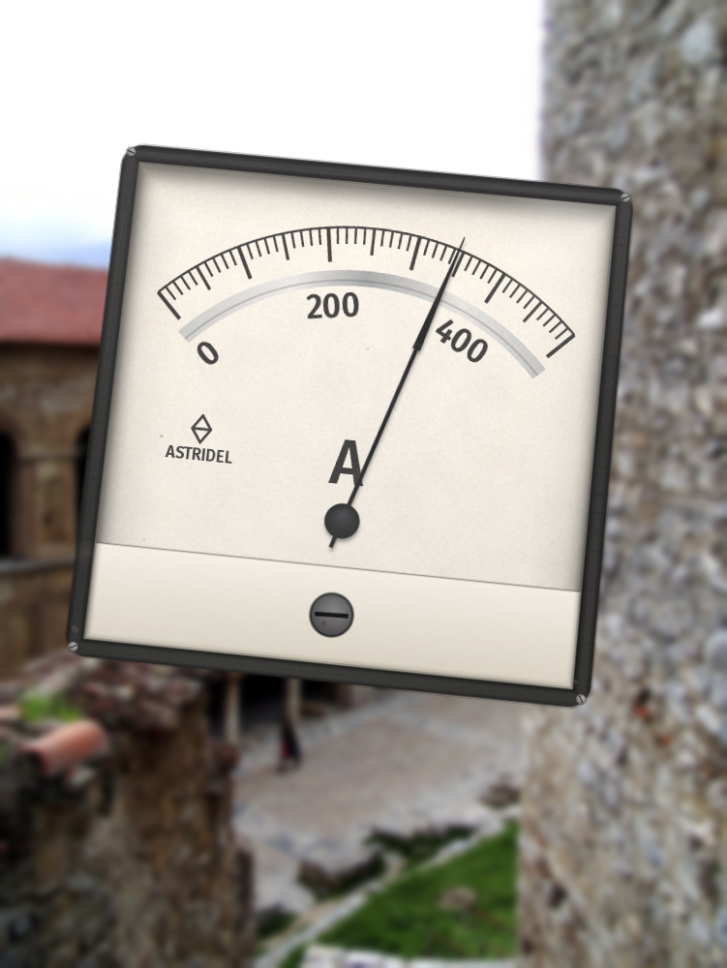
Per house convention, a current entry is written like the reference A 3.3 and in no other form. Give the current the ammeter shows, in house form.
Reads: A 345
